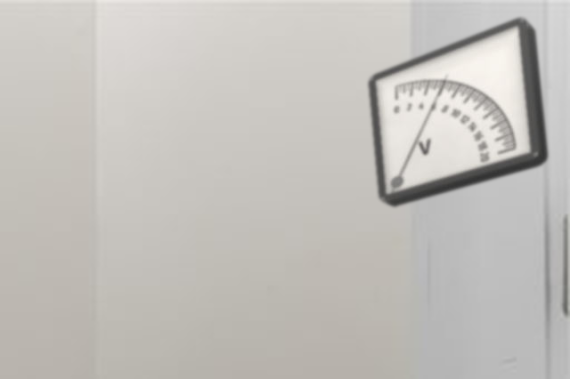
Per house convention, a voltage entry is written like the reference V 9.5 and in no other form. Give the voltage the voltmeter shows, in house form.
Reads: V 6
